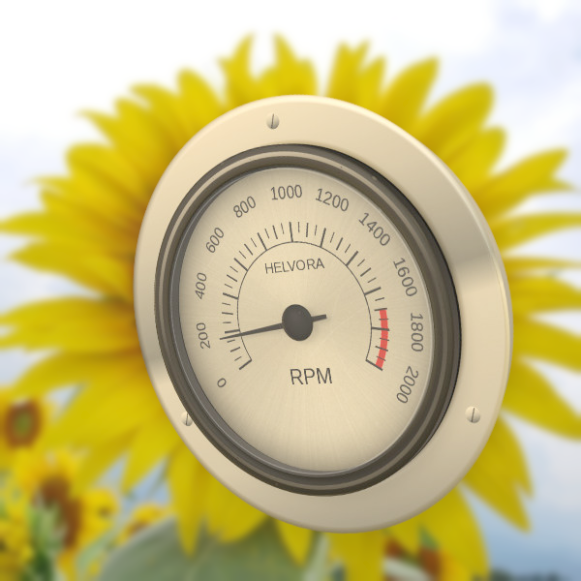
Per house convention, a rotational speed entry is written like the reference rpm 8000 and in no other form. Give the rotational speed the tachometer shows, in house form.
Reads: rpm 175
